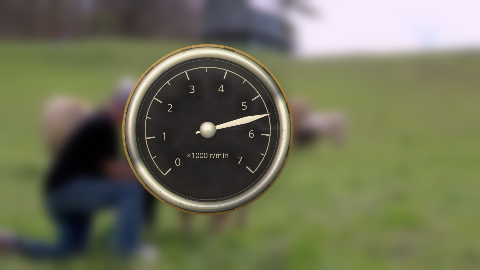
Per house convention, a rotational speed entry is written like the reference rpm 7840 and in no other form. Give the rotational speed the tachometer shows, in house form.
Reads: rpm 5500
